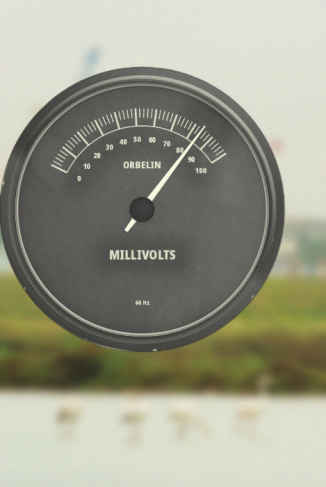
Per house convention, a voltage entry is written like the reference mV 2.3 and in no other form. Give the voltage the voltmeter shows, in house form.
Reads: mV 84
